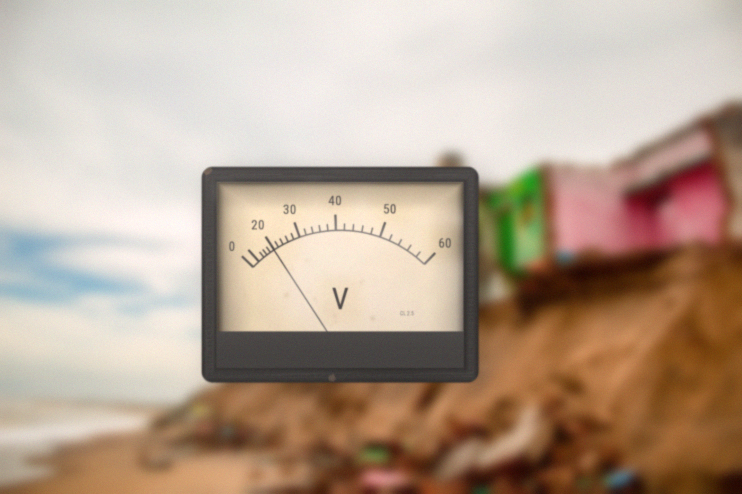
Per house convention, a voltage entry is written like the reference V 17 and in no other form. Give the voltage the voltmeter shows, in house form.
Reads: V 20
